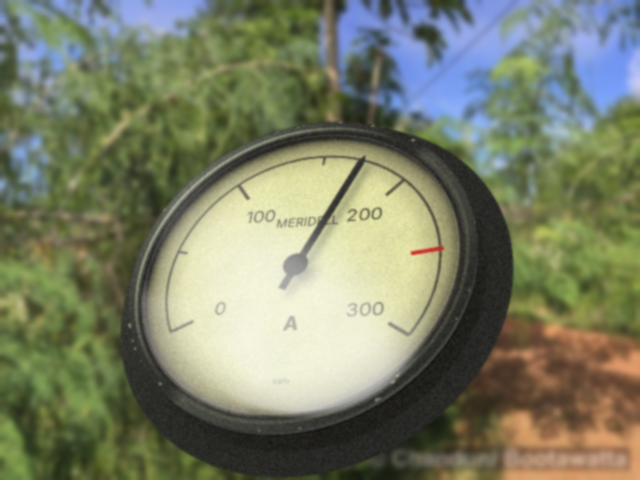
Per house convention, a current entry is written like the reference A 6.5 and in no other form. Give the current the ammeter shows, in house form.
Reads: A 175
